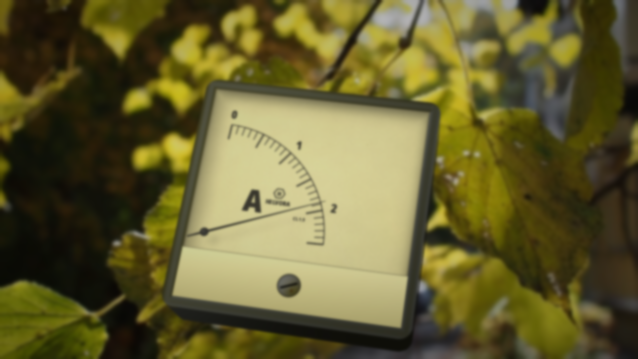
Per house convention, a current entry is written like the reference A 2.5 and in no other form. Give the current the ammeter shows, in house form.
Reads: A 1.9
